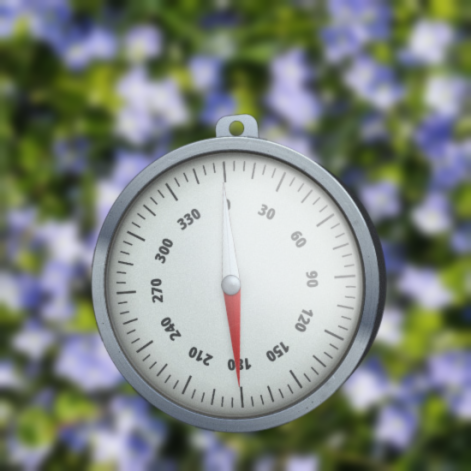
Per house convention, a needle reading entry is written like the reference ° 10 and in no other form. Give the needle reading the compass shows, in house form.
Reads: ° 180
